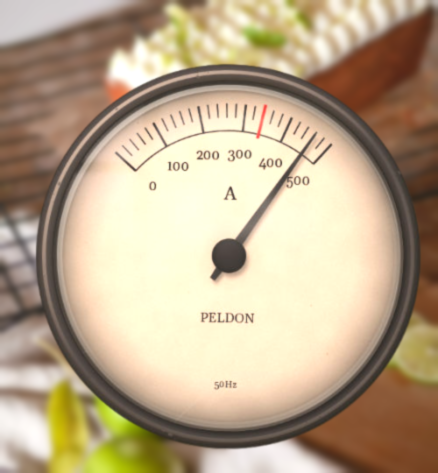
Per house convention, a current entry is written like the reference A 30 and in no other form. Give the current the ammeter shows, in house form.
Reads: A 460
